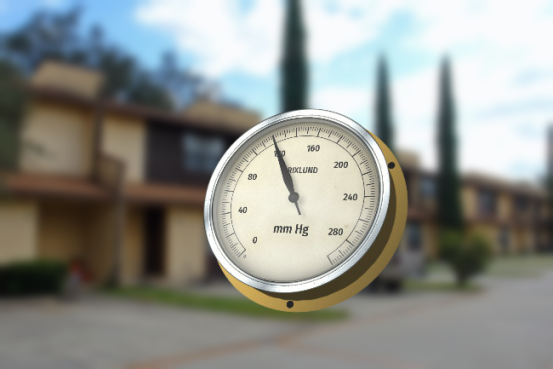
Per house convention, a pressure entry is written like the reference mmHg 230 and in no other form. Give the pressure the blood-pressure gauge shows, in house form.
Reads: mmHg 120
